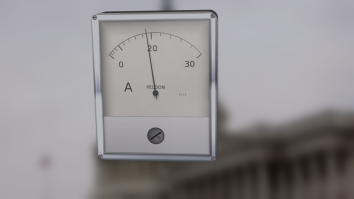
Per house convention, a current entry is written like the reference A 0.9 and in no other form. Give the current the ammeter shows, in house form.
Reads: A 19
